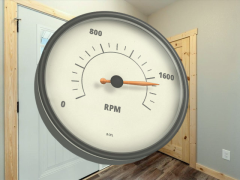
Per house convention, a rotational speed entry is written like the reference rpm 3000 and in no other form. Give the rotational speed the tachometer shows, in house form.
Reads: rpm 1700
